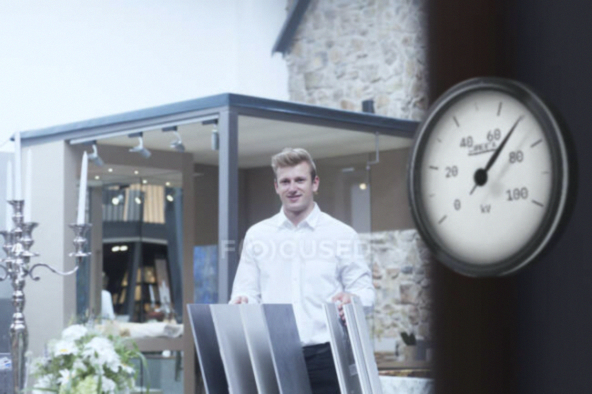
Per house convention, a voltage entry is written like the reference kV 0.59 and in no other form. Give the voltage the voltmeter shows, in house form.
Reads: kV 70
